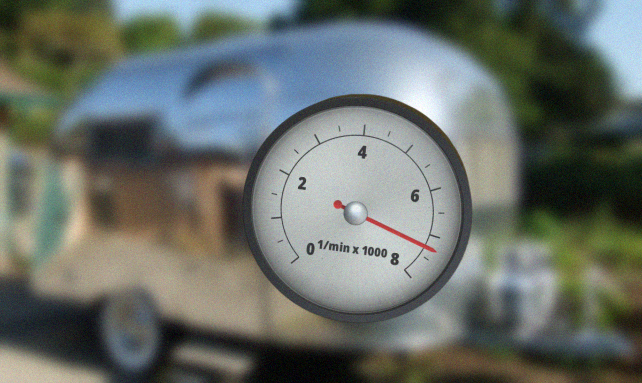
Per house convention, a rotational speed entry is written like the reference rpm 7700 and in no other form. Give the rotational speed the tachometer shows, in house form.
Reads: rpm 7250
